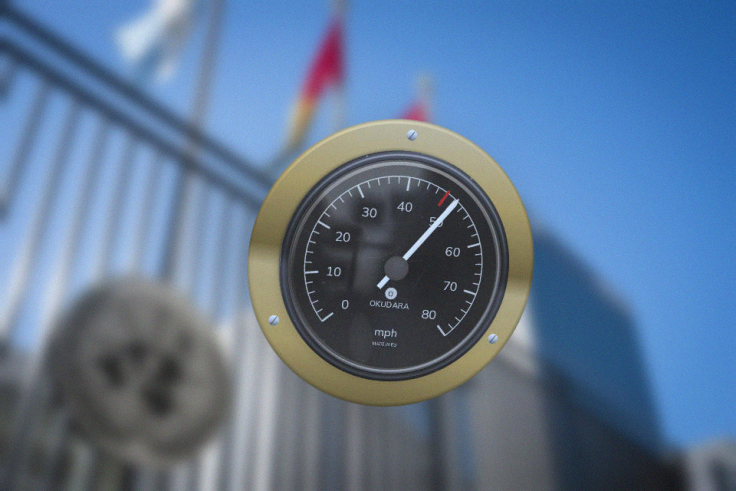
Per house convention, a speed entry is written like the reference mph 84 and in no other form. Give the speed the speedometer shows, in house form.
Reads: mph 50
